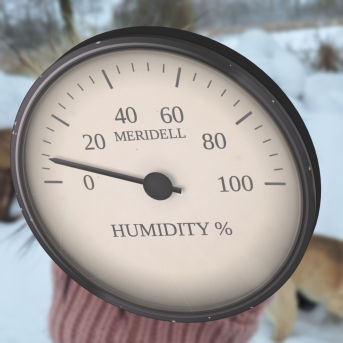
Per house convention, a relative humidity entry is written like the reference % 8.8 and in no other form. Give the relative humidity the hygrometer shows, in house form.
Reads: % 8
